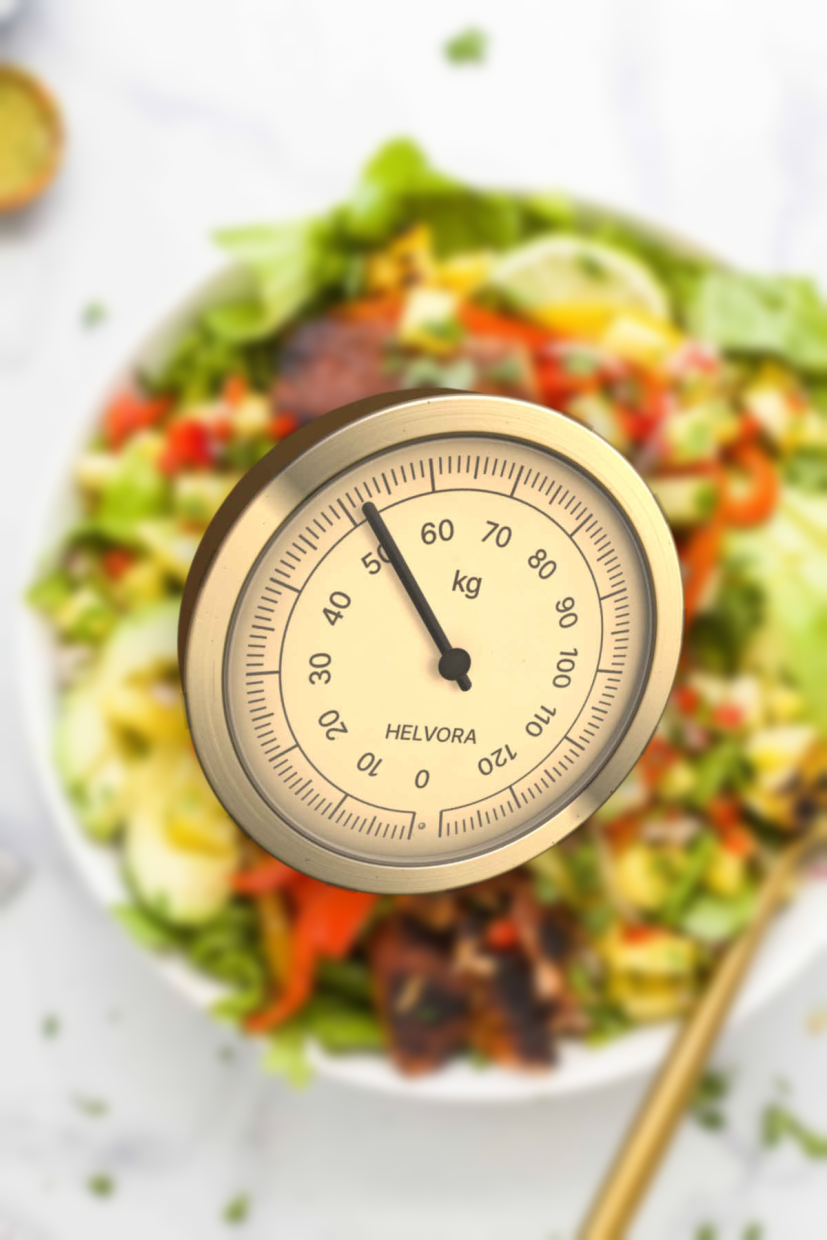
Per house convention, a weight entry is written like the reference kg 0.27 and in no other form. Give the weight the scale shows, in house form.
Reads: kg 52
